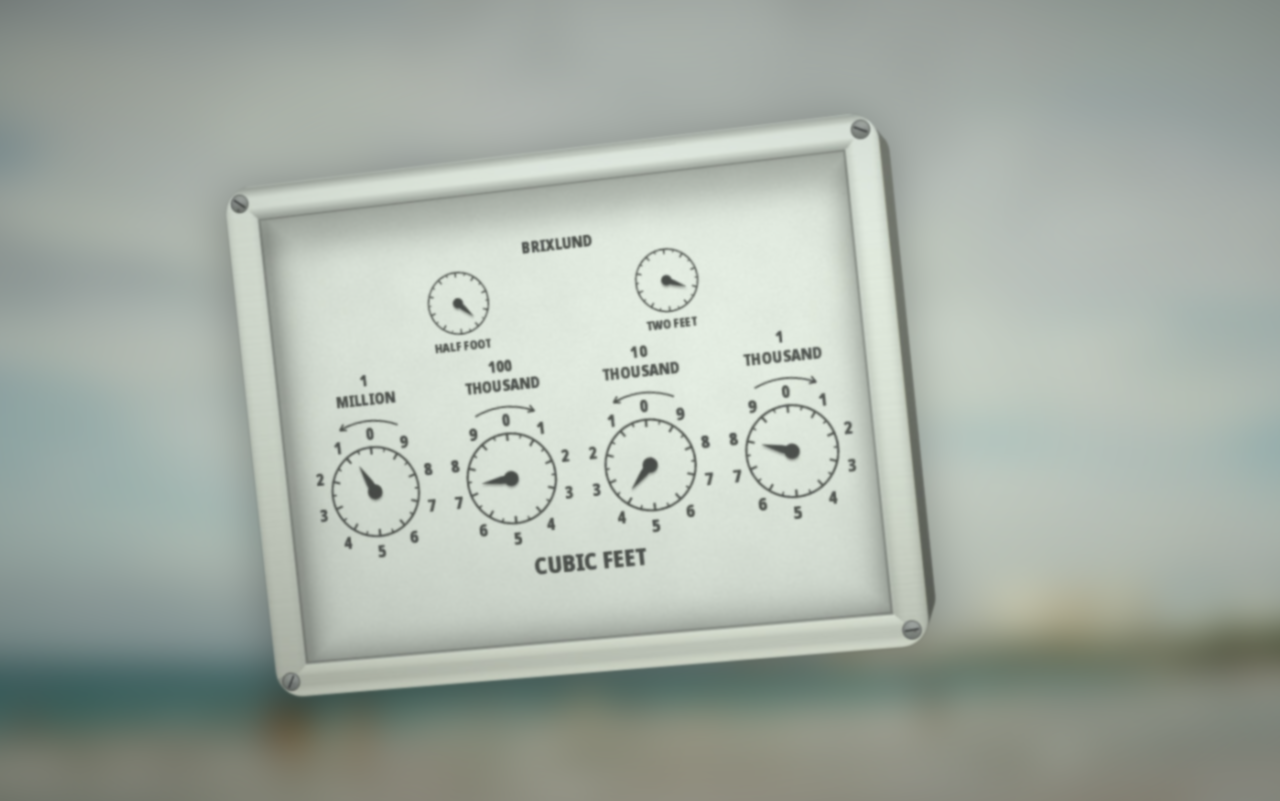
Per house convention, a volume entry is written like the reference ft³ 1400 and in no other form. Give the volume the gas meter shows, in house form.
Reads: ft³ 73800
